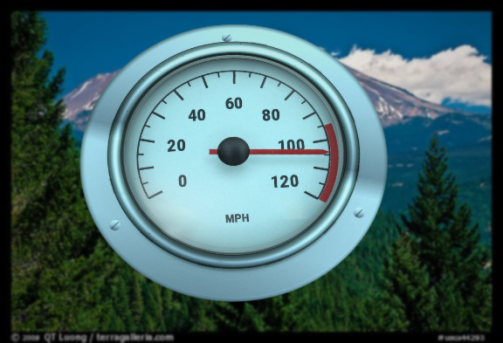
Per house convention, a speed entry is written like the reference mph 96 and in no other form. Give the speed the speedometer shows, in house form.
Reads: mph 105
